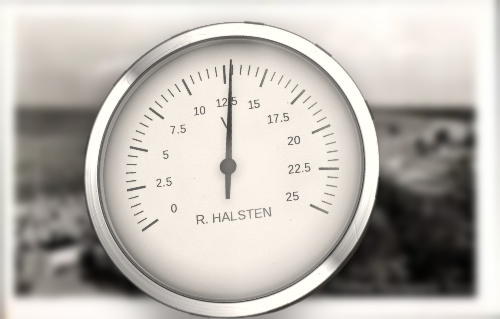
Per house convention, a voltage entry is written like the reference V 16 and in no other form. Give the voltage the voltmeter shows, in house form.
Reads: V 13
